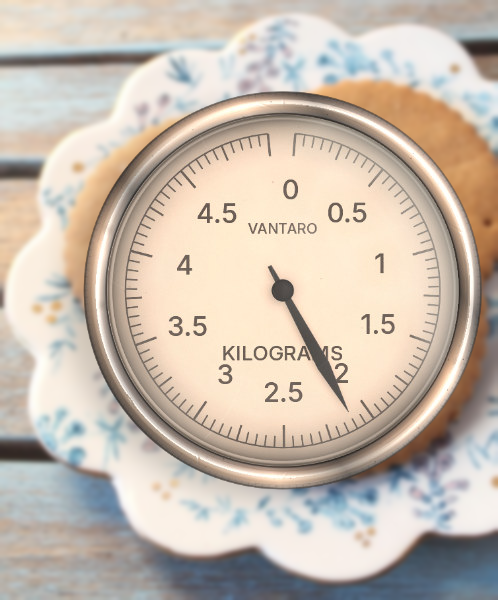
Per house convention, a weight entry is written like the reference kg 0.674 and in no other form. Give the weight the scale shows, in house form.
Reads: kg 2.1
